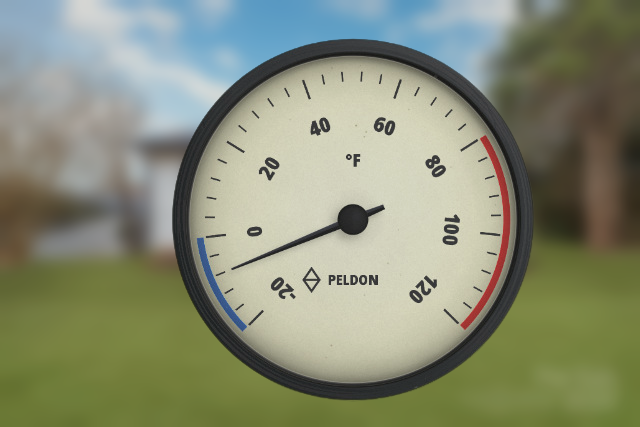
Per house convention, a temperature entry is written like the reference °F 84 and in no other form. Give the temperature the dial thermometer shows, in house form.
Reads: °F -8
